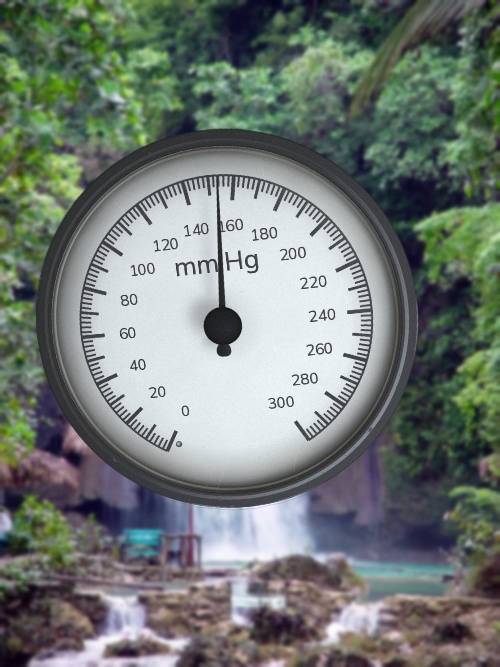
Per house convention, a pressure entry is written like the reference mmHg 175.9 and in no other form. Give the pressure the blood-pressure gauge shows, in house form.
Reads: mmHg 154
